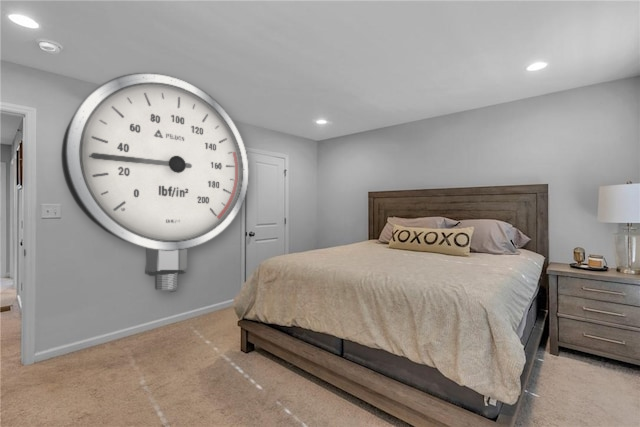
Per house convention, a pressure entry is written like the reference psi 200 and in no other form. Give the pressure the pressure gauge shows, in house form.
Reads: psi 30
